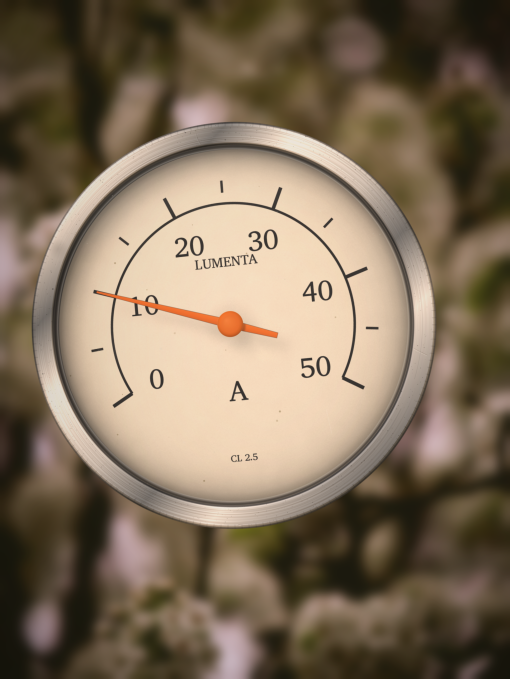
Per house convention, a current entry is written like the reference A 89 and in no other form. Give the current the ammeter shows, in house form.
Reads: A 10
